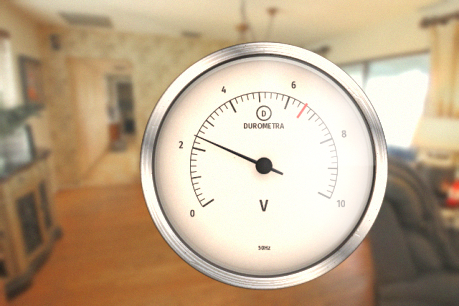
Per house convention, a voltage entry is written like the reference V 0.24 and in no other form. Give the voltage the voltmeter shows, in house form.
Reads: V 2.4
